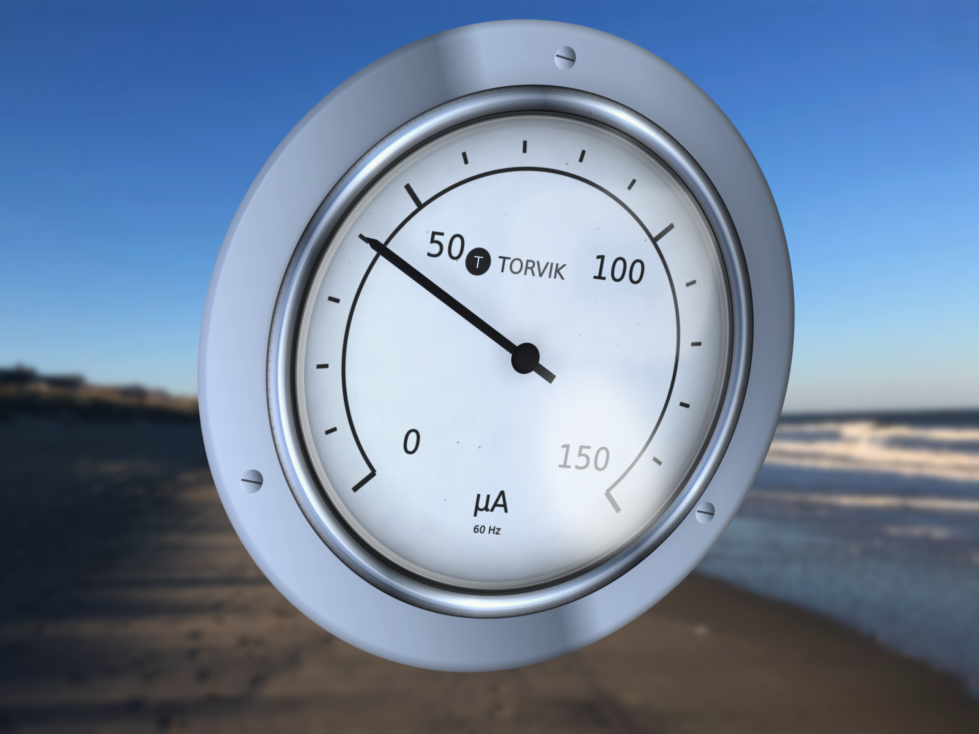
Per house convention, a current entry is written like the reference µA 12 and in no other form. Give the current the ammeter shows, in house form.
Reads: µA 40
